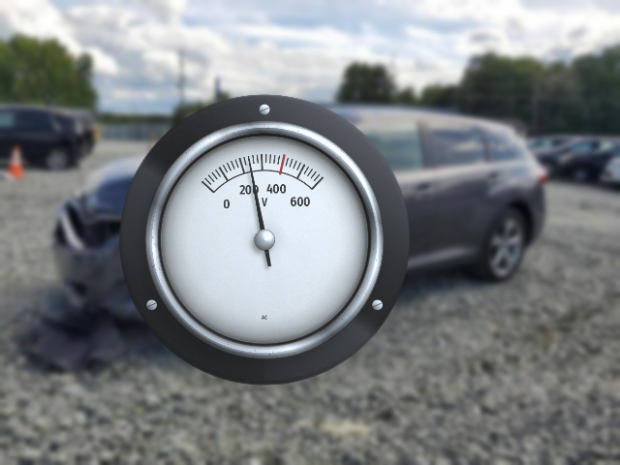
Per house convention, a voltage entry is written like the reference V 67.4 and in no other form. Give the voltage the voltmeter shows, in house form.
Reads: V 240
